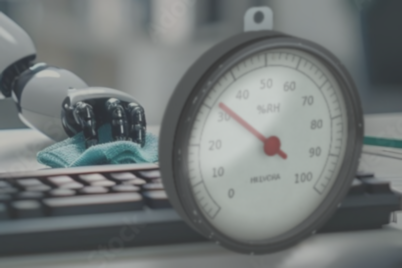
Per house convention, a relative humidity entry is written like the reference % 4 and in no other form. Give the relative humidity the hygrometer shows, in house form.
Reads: % 32
